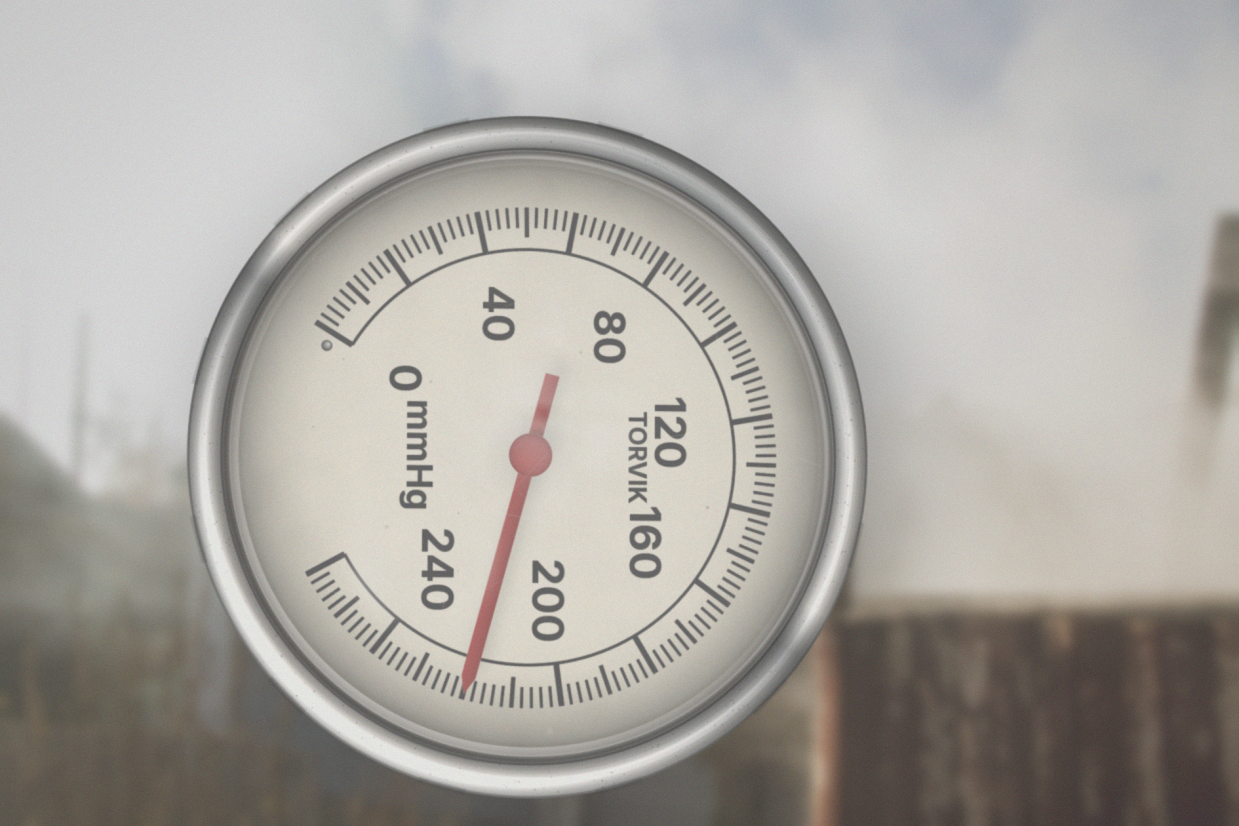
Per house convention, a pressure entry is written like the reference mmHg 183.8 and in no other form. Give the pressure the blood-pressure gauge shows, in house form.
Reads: mmHg 220
